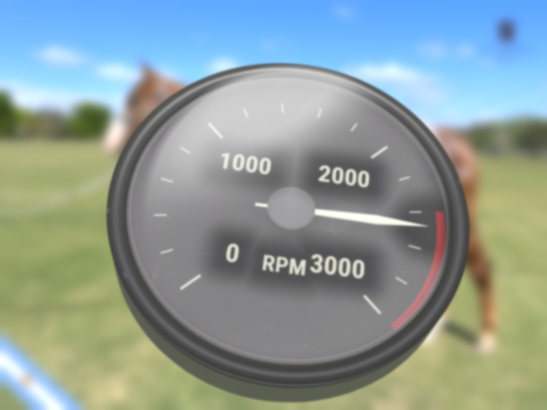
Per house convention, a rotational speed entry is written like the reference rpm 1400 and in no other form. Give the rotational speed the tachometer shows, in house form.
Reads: rpm 2500
